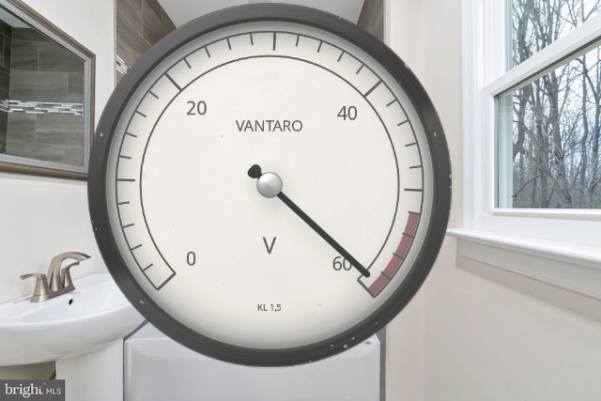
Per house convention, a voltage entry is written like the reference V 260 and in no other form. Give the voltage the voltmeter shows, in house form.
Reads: V 59
